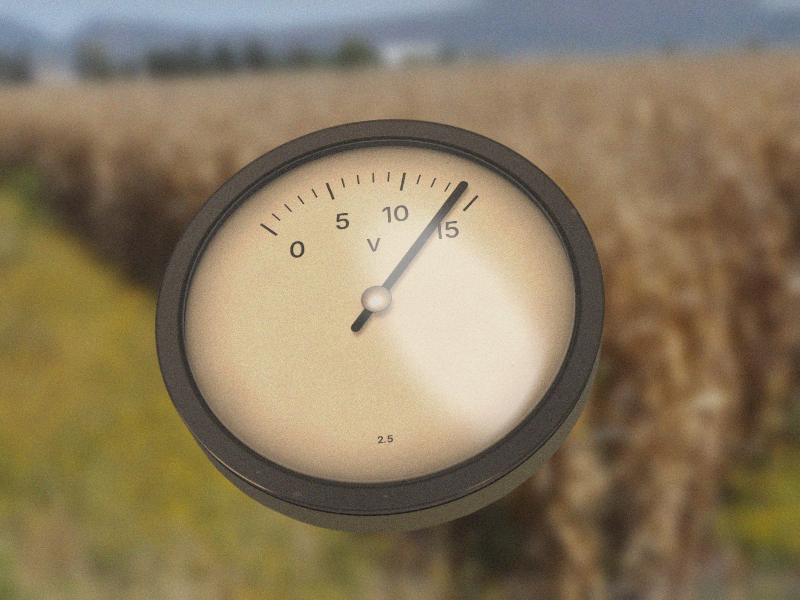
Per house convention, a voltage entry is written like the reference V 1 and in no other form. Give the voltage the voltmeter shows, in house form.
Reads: V 14
